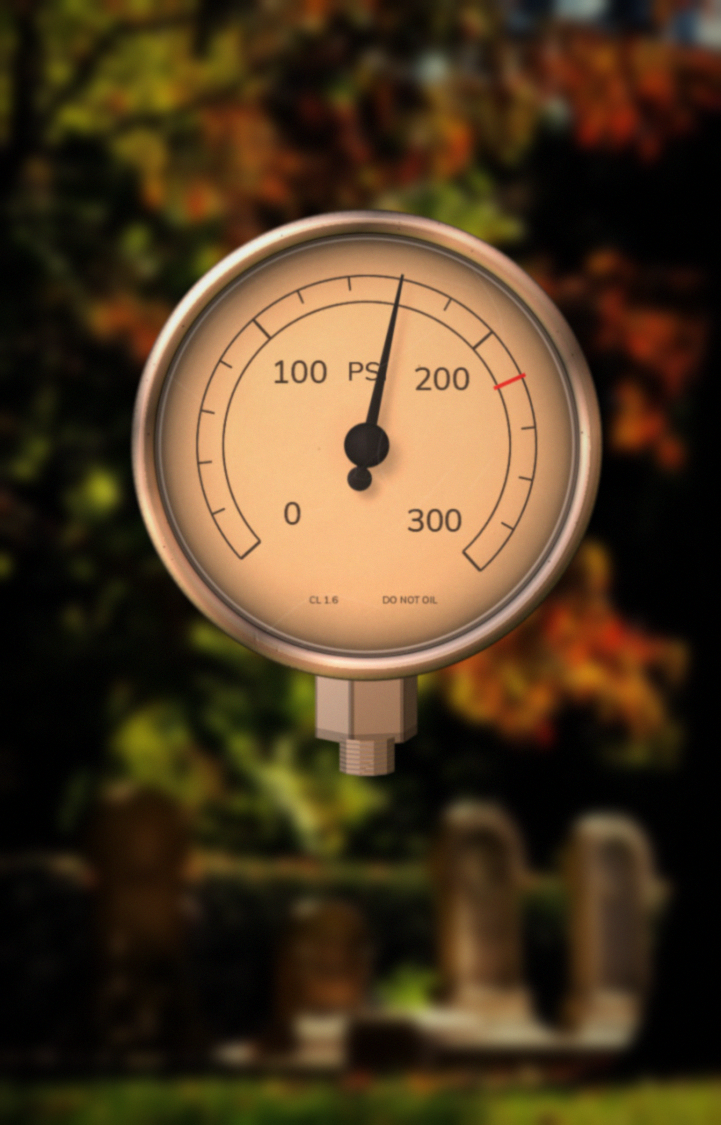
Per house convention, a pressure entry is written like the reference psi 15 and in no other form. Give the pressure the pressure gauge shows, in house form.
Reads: psi 160
